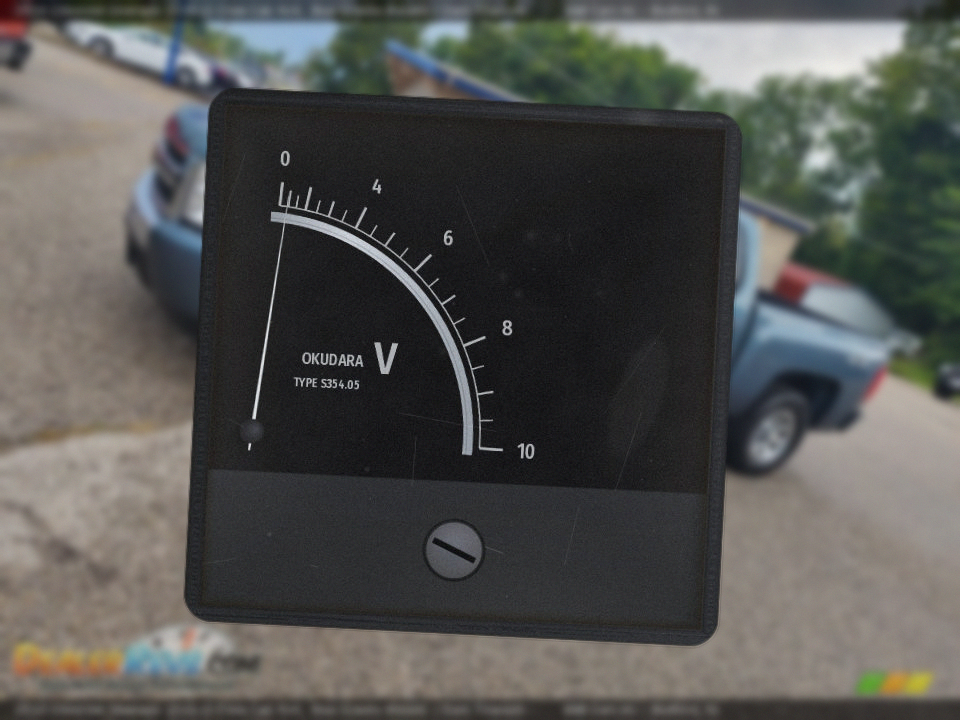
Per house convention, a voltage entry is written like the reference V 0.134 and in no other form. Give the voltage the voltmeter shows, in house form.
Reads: V 1
